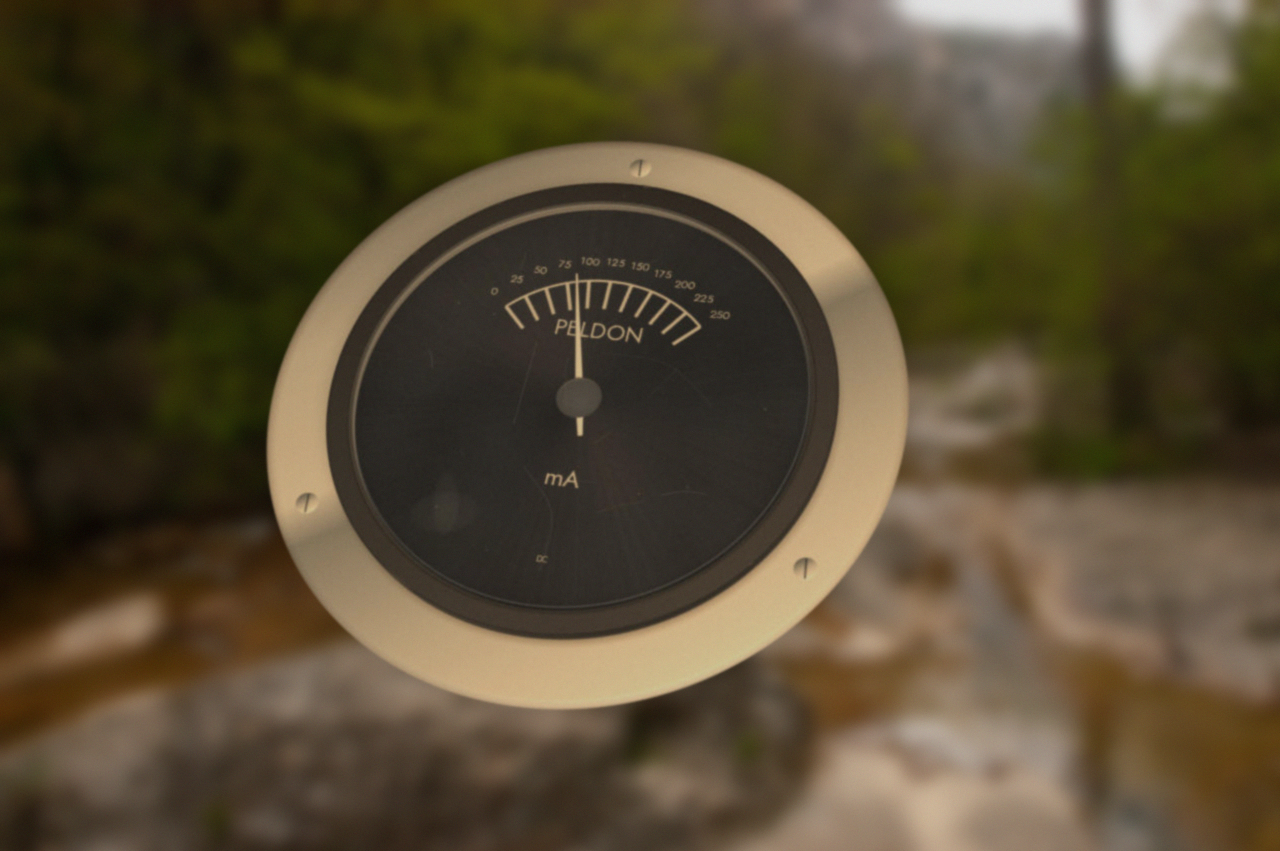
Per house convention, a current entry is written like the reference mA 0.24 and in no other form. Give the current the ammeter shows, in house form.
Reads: mA 87.5
